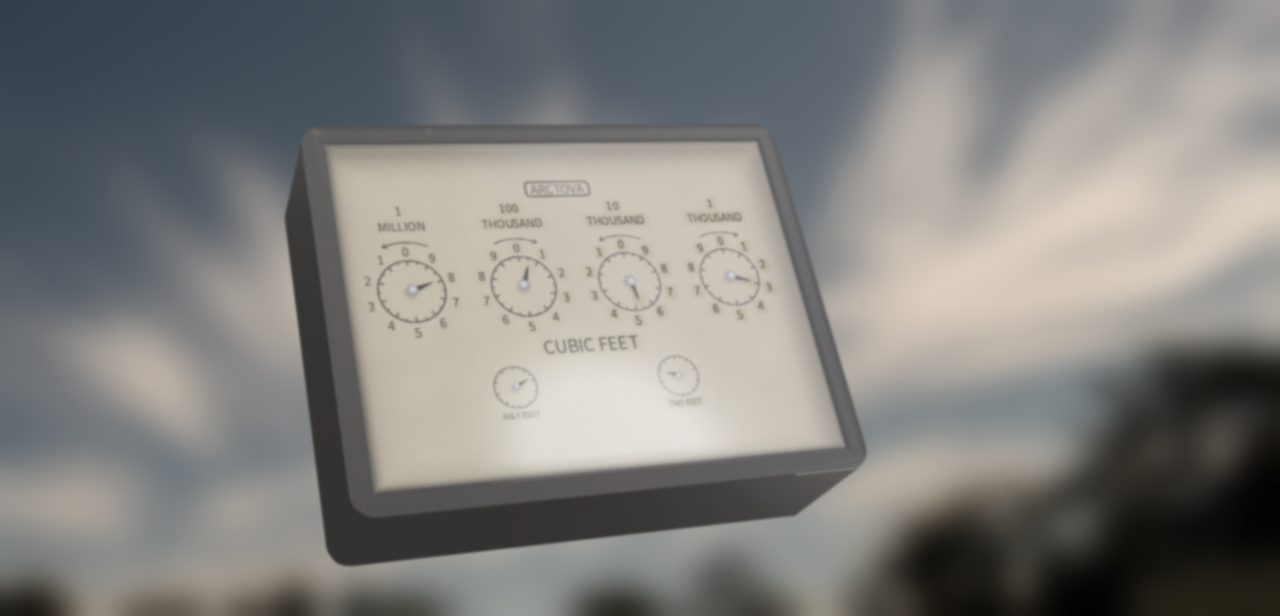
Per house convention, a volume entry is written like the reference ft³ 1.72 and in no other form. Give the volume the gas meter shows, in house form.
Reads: ft³ 805300
